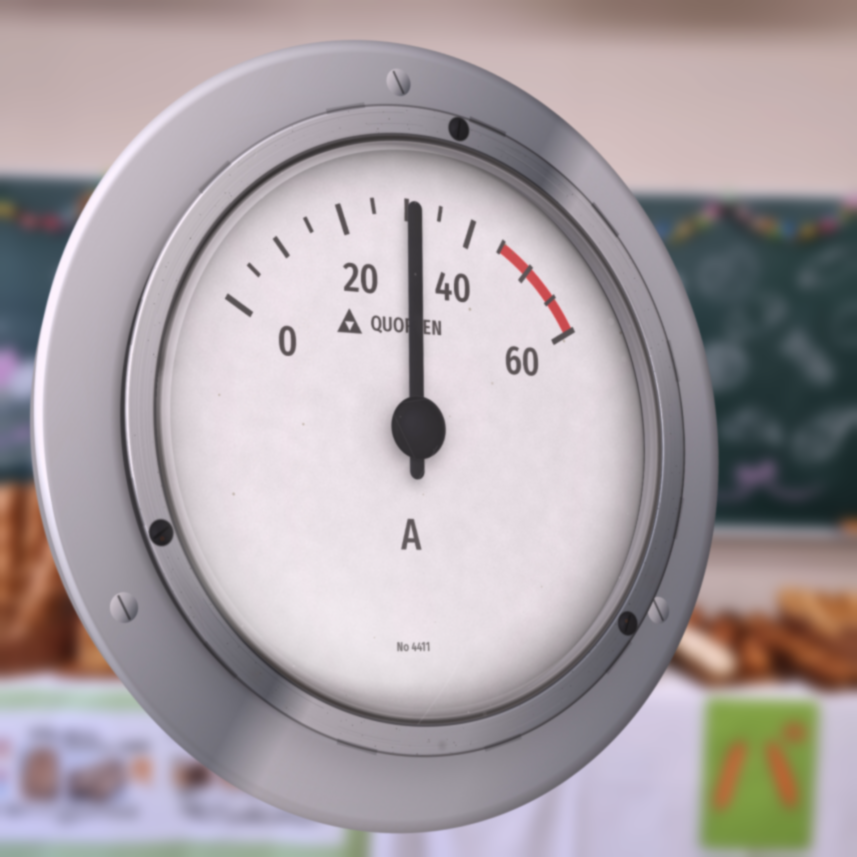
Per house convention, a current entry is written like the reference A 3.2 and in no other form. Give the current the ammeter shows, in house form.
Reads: A 30
